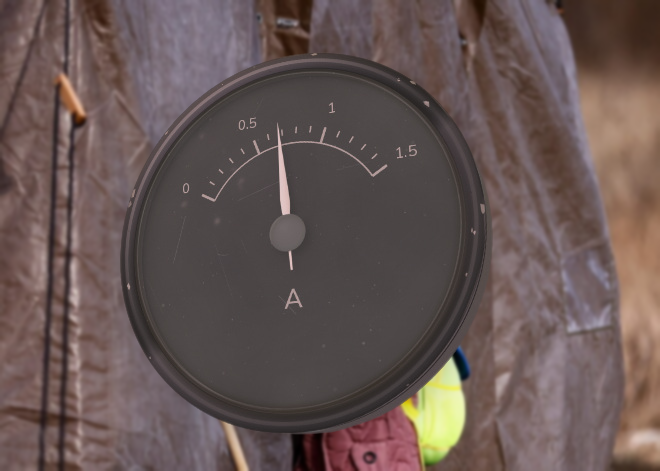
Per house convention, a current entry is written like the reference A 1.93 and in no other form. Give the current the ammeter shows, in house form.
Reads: A 0.7
